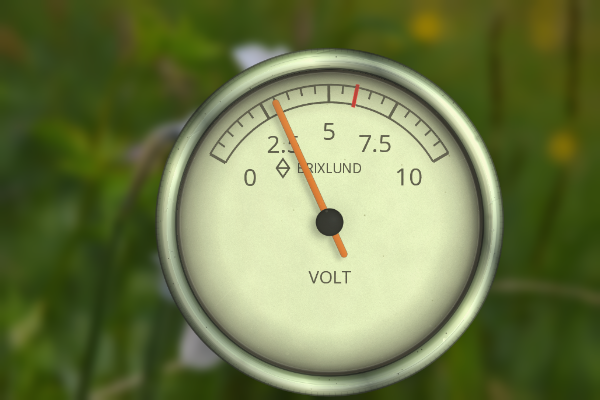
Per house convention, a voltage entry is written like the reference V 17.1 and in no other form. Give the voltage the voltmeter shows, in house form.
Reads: V 3
